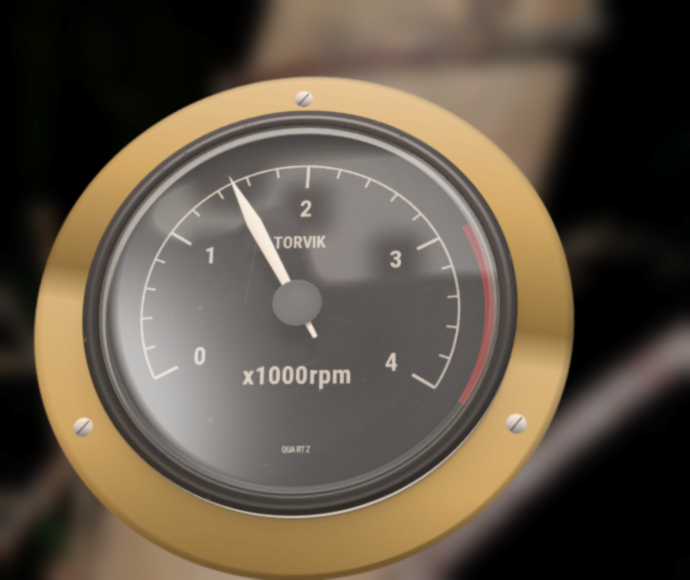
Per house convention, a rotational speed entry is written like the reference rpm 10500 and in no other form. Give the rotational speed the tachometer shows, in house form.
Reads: rpm 1500
